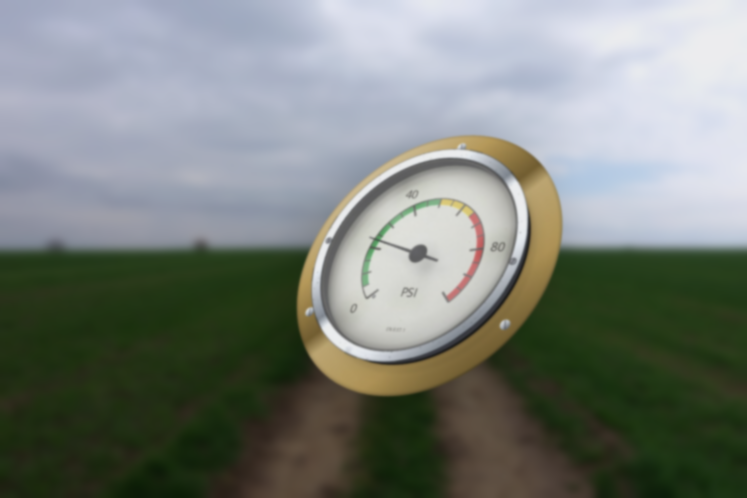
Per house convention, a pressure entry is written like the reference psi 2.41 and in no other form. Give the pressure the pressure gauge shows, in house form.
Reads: psi 22.5
